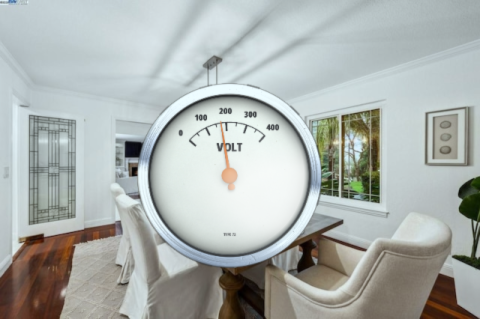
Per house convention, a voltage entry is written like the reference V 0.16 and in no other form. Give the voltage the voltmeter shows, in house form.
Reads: V 175
